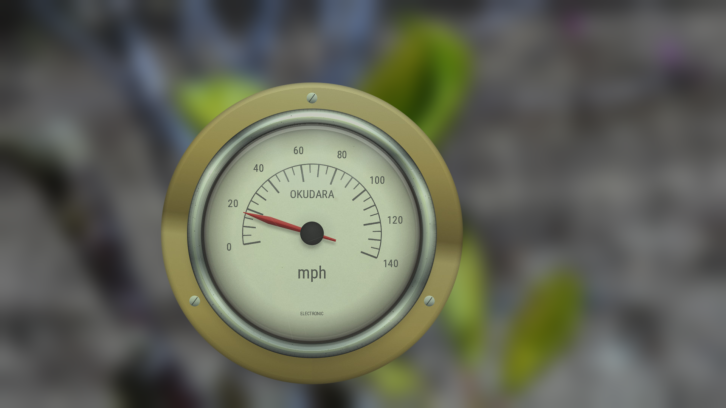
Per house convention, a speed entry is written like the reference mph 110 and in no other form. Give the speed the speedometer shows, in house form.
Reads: mph 17.5
